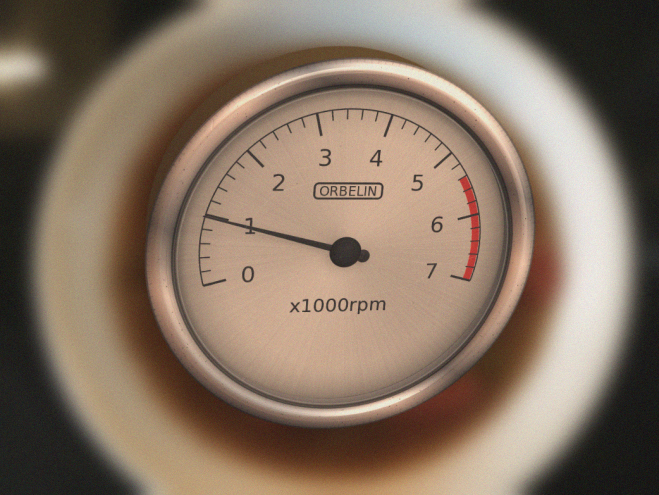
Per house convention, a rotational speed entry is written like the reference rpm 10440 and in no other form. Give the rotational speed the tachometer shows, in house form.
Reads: rpm 1000
